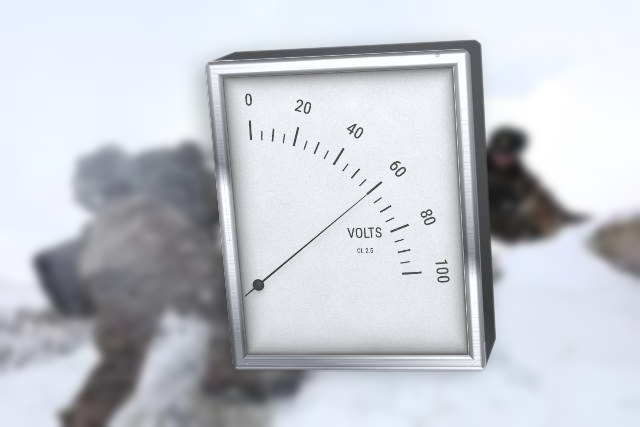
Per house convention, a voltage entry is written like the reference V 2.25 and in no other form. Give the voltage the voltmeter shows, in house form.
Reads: V 60
